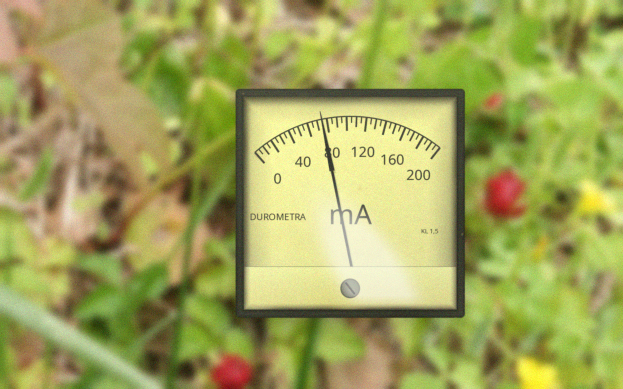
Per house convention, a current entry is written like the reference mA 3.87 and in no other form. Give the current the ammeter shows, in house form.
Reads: mA 75
